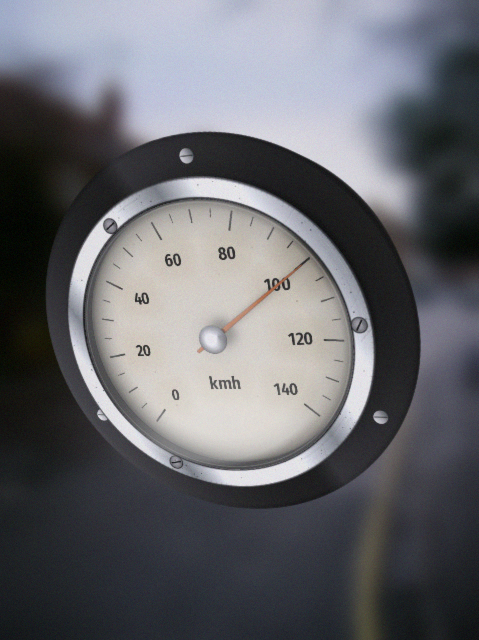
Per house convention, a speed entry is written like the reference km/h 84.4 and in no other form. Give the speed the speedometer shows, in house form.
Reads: km/h 100
